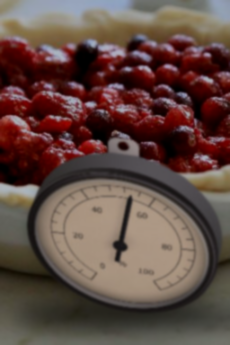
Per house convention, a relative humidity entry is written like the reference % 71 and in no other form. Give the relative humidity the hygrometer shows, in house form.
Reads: % 54
